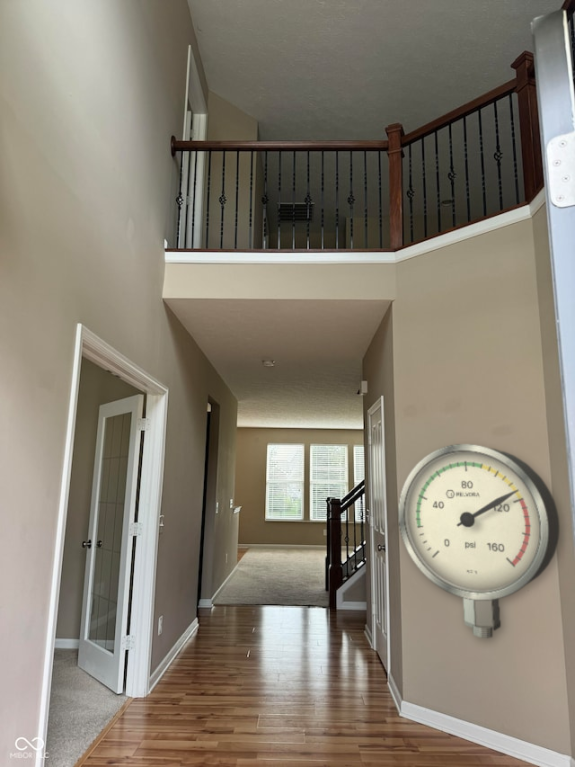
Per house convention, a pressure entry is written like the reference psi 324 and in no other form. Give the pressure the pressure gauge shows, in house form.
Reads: psi 115
